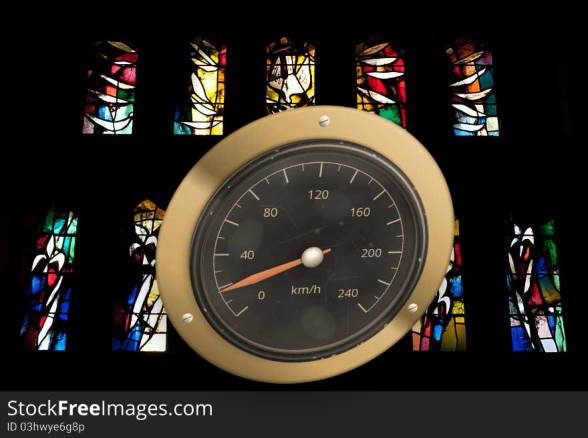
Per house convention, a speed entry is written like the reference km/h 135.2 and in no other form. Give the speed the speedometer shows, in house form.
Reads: km/h 20
